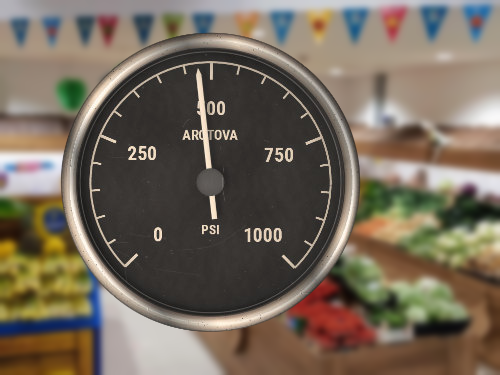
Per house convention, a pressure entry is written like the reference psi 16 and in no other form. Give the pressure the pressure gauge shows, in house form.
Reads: psi 475
